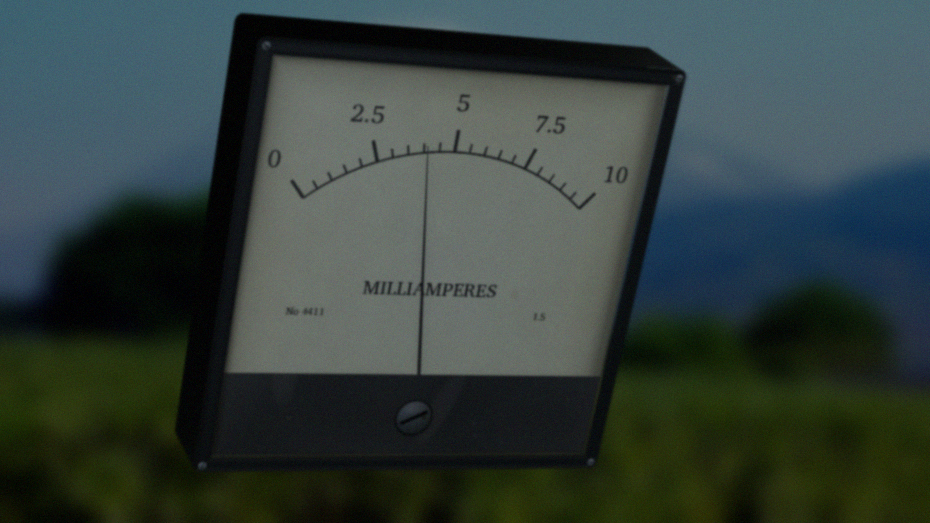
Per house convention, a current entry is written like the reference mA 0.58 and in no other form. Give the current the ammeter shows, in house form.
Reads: mA 4
